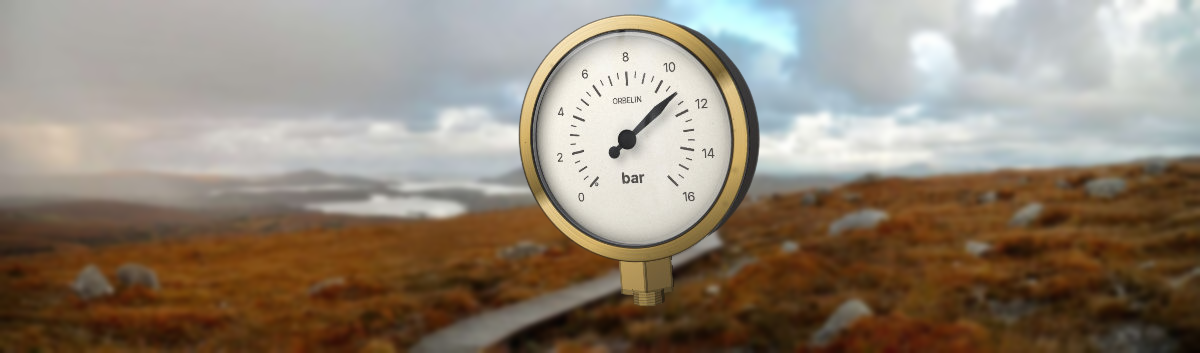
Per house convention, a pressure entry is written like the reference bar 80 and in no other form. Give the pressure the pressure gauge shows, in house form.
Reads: bar 11
